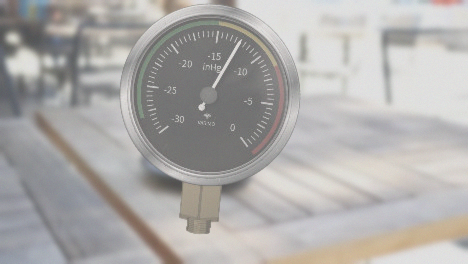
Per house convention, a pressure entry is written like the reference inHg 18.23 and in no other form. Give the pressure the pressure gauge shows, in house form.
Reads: inHg -12.5
